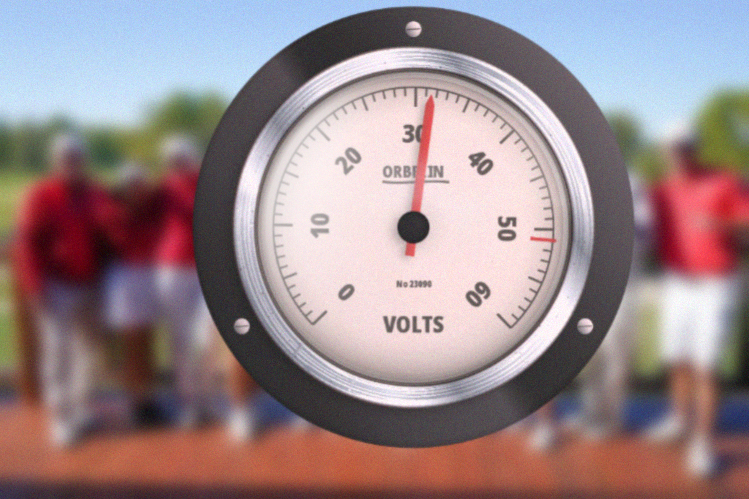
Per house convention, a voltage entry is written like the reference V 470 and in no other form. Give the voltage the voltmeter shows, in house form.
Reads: V 31.5
